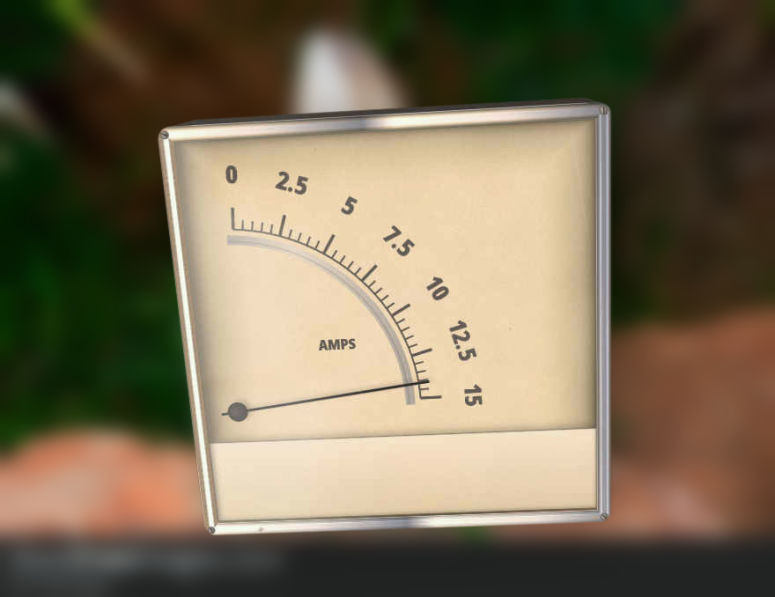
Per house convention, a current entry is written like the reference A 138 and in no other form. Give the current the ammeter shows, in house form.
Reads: A 14
